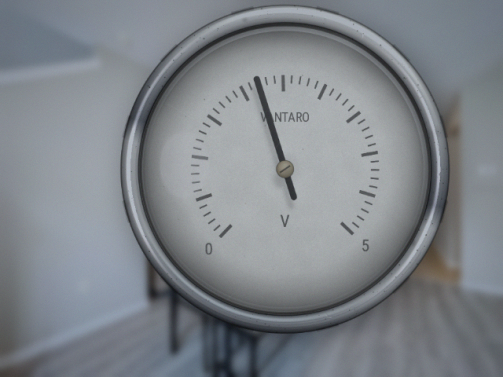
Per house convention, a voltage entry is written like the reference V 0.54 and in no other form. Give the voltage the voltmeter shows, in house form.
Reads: V 2.2
